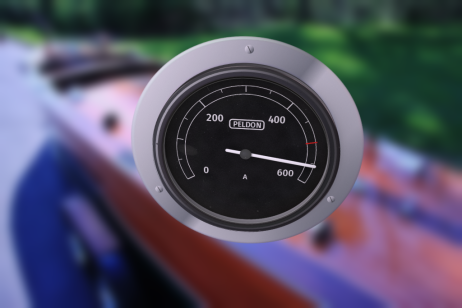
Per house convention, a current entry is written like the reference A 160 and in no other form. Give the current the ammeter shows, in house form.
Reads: A 550
